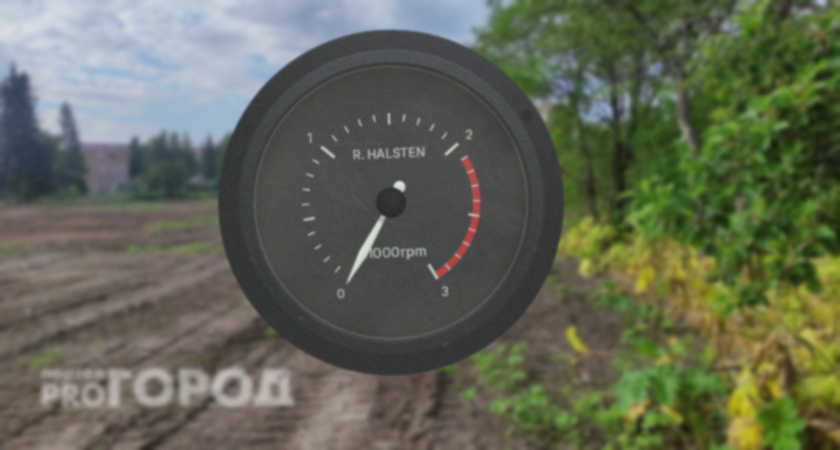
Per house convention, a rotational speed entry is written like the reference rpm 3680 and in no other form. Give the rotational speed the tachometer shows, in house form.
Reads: rpm 0
